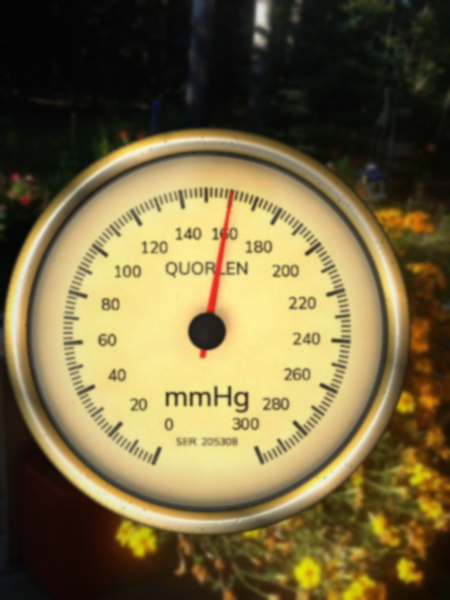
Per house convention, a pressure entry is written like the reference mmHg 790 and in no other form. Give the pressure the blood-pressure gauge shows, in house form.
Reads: mmHg 160
